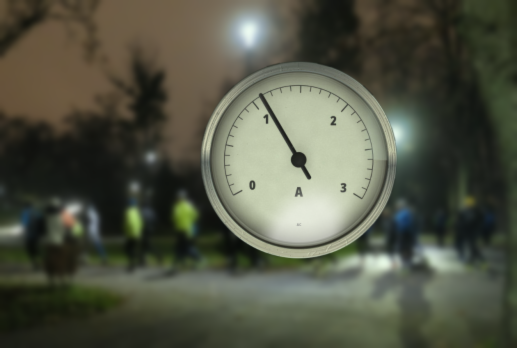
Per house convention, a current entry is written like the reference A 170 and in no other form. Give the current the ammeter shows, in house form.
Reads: A 1.1
